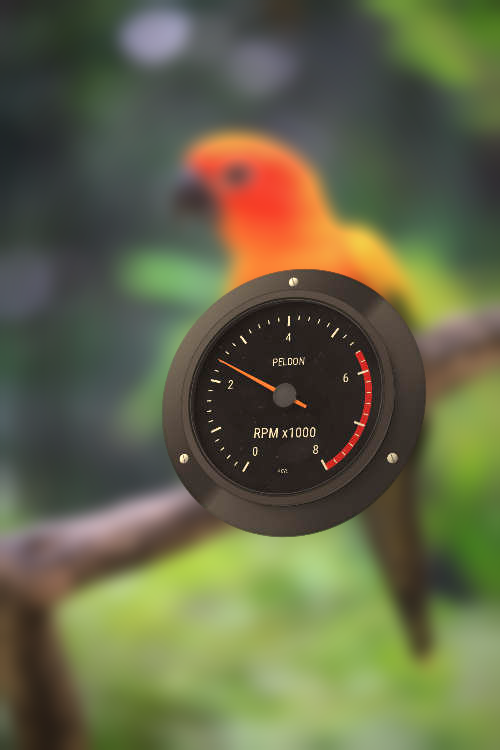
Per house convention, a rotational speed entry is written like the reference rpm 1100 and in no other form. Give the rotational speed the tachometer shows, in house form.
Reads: rpm 2400
